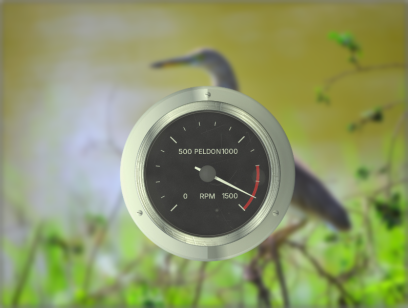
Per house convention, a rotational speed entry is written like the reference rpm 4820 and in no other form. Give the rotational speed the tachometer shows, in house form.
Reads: rpm 1400
